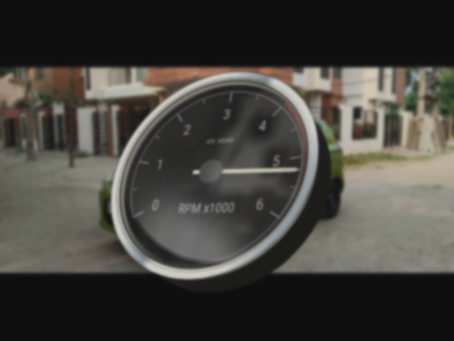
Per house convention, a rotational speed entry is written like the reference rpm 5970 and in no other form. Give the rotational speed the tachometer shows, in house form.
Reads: rpm 5250
